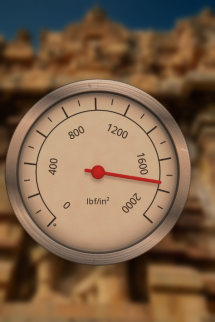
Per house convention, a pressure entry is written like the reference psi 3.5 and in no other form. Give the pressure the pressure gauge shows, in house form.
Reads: psi 1750
